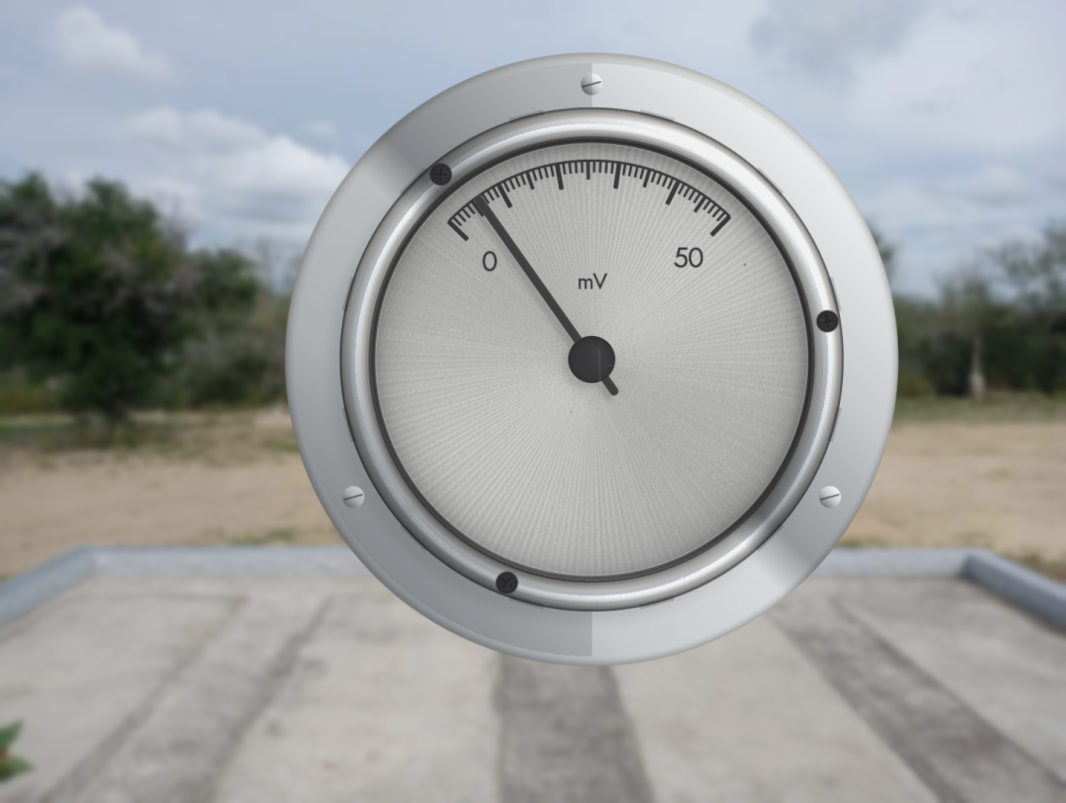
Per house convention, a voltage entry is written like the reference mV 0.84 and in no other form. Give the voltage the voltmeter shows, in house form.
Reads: mV 6
